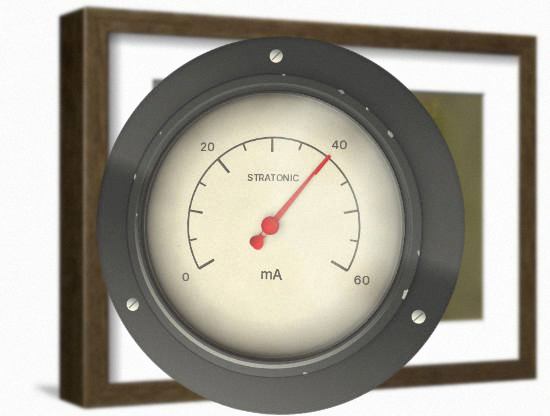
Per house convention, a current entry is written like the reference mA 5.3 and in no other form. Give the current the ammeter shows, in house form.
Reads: mA 40
